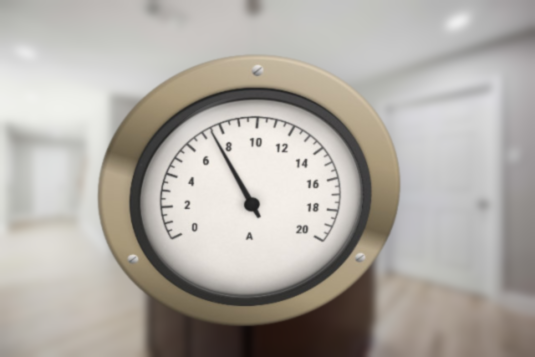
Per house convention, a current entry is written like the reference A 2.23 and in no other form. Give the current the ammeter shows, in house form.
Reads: A 7.5
